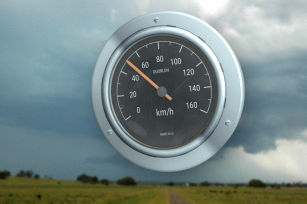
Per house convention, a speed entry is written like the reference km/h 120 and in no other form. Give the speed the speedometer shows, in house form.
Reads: km/h 50
